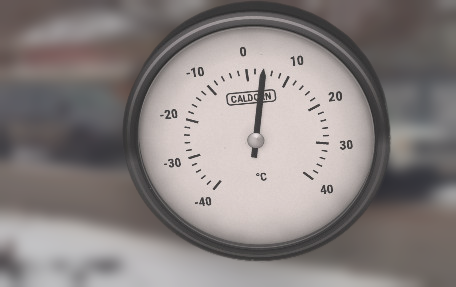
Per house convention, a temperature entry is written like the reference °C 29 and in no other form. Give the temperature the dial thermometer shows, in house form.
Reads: °C 4
